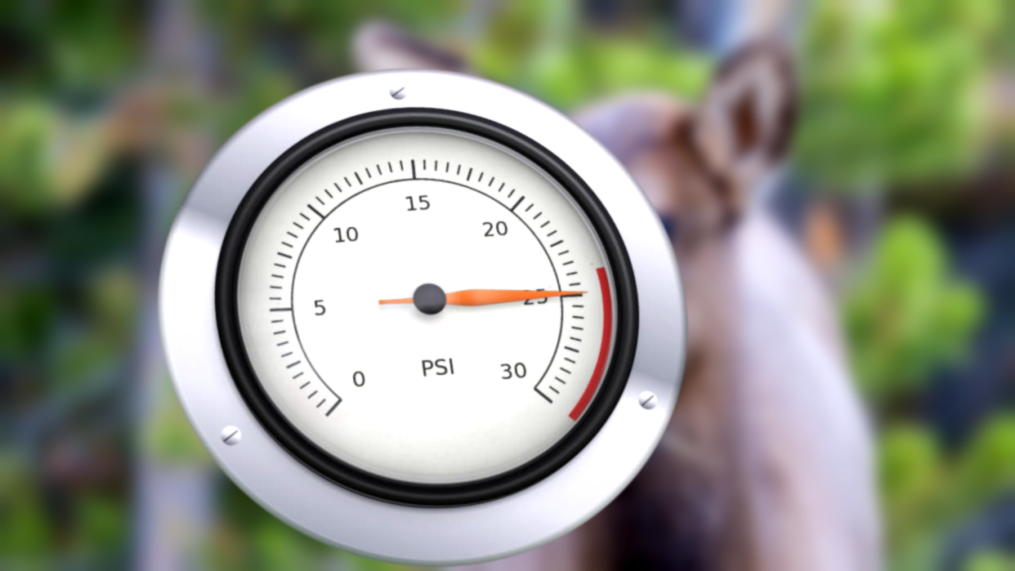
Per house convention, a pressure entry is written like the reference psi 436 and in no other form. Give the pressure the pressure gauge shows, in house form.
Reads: psi 25
